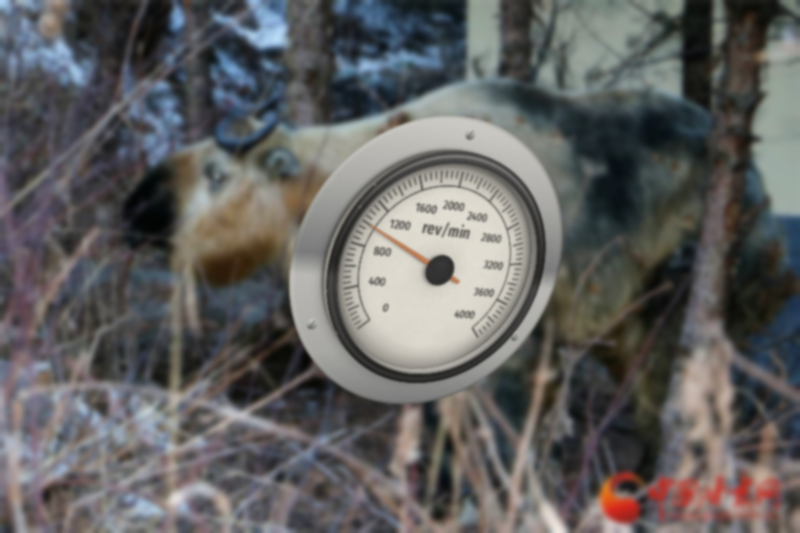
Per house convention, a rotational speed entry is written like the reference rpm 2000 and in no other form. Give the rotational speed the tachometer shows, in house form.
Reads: rpm 1000
